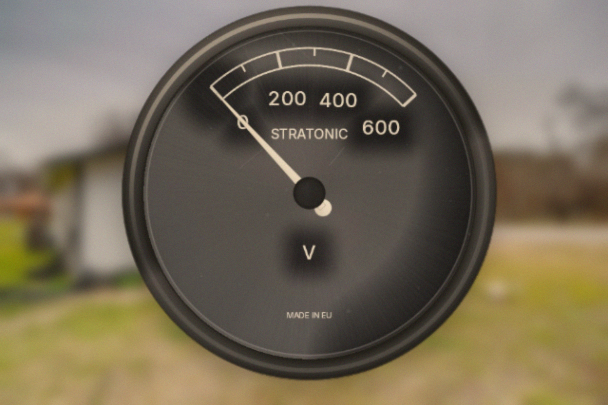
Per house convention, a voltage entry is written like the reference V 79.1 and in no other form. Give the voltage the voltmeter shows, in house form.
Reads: V 0
